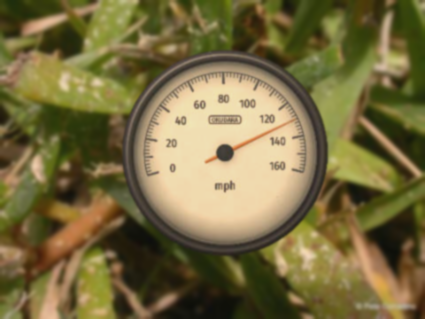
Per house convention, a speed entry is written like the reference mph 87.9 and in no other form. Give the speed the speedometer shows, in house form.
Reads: mph 130
